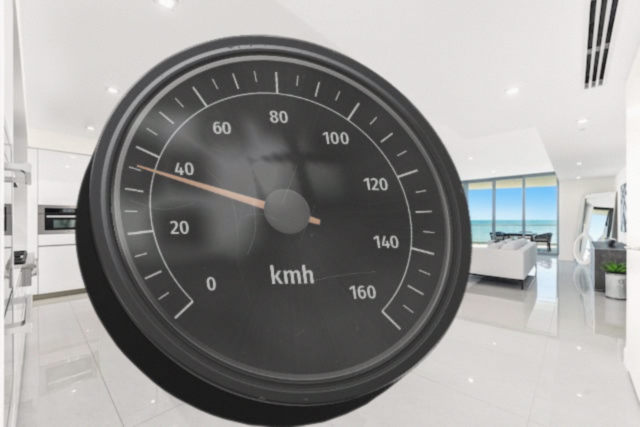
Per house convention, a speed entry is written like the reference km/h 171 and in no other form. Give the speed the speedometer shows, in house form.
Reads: km/h 35
